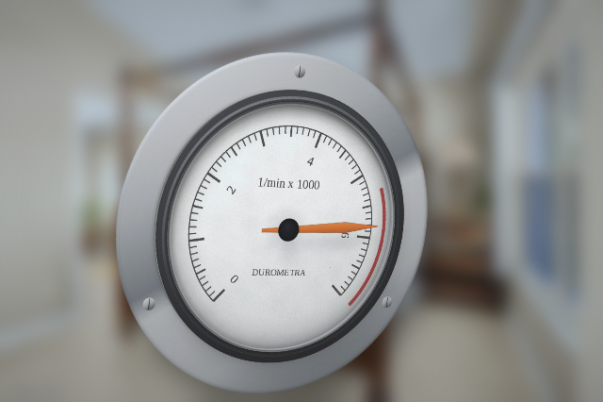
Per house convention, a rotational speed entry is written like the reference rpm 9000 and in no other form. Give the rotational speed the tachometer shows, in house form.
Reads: rpm 5800
